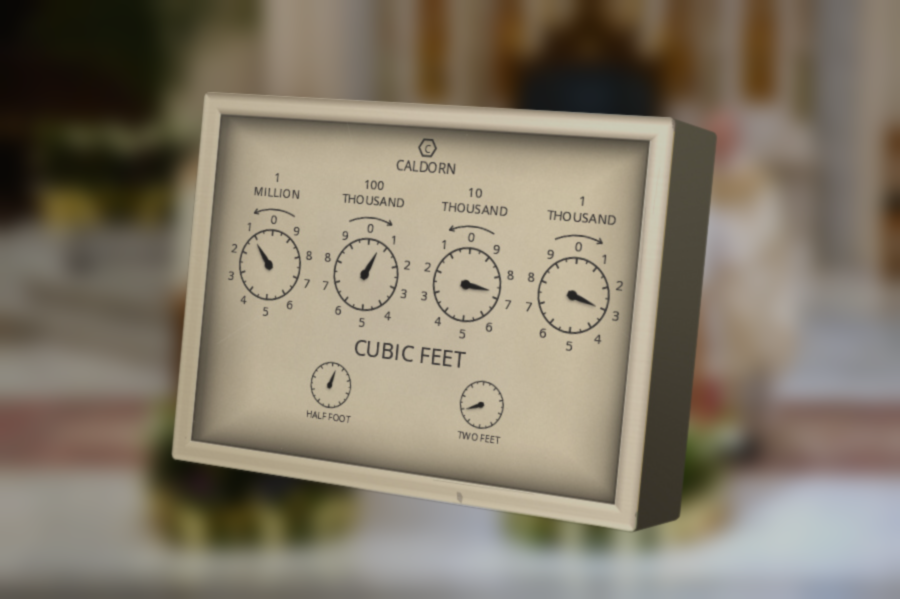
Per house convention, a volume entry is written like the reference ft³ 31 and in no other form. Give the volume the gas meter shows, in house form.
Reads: ft³ 107300
